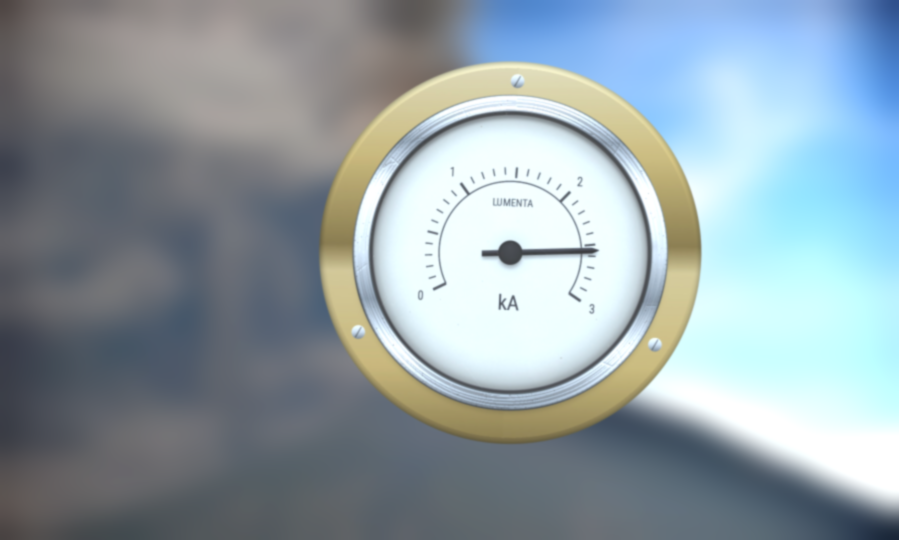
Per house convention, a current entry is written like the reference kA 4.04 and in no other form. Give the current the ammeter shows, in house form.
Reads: kA 2.55
